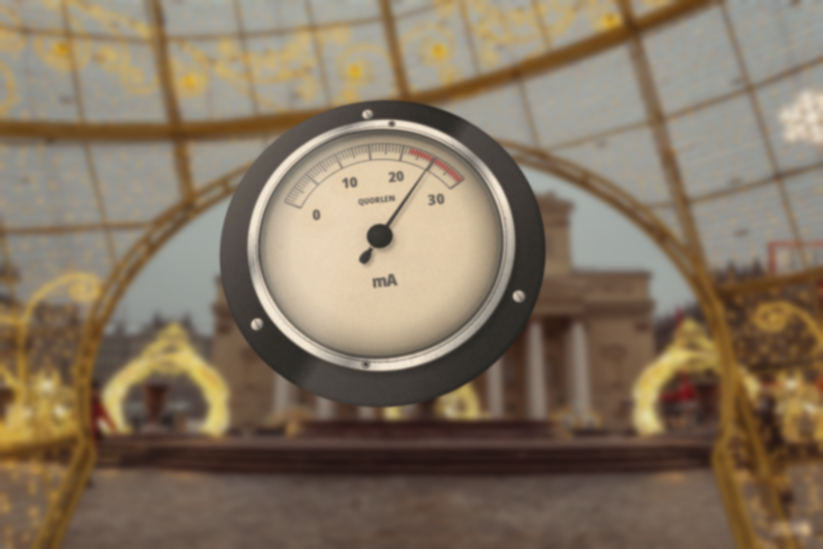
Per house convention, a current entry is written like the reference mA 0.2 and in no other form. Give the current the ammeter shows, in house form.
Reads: mA 25
